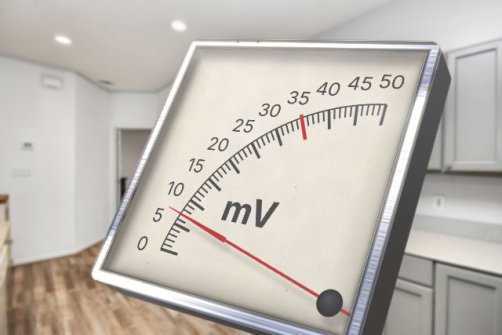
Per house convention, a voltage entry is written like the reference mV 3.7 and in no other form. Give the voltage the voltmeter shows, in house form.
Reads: mV 7
